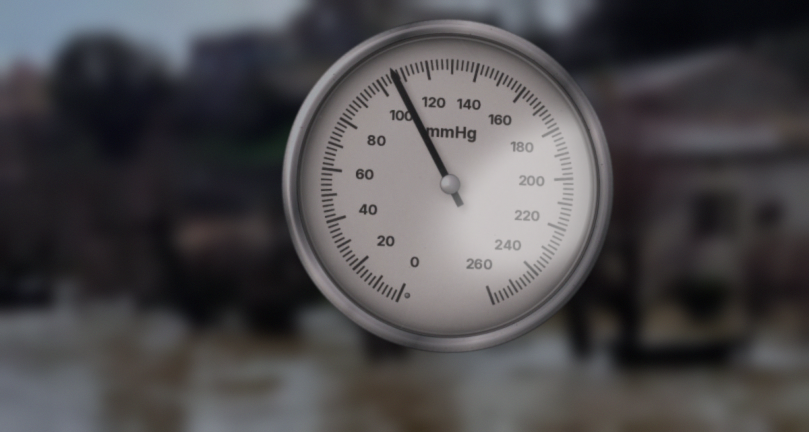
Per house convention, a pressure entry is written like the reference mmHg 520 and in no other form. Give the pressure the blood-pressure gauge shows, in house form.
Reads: mmHg 106
